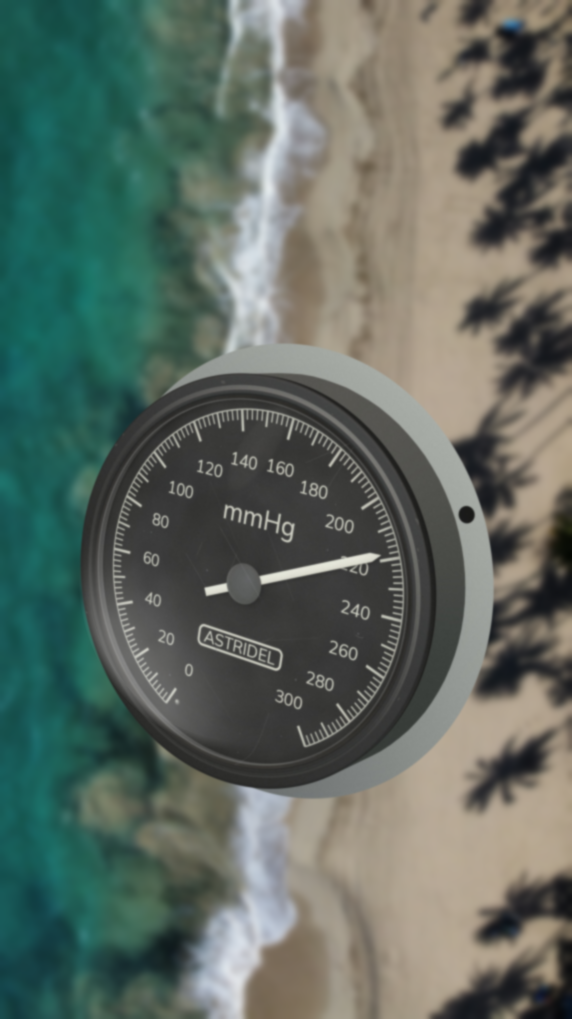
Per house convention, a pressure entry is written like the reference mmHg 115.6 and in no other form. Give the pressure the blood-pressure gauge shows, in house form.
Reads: mmHg 218
